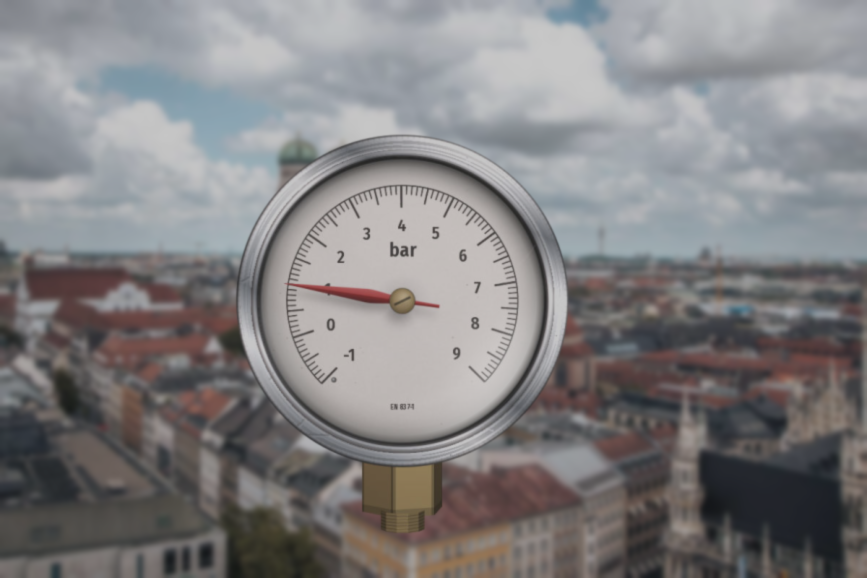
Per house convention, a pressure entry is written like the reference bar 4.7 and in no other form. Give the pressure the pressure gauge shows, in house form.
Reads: bar 1
